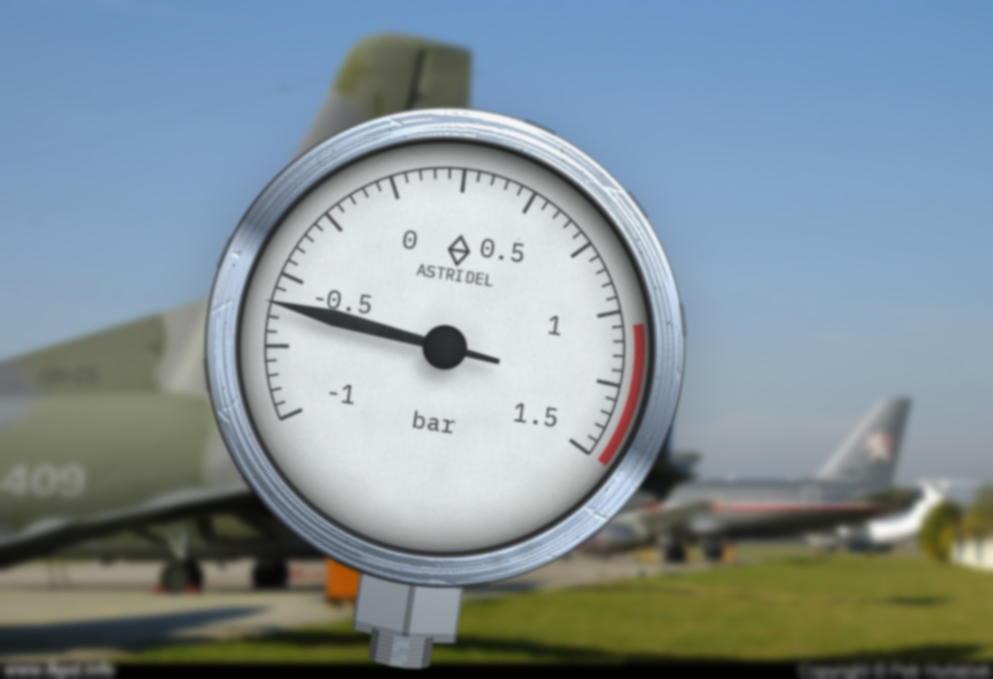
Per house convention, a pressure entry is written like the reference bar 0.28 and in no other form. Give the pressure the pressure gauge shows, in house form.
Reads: bar -0.6
